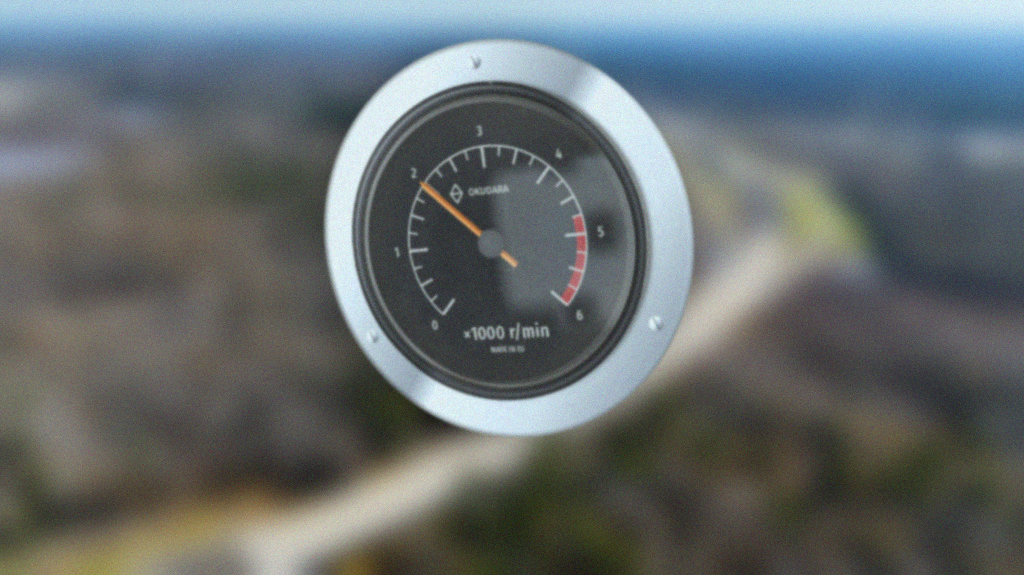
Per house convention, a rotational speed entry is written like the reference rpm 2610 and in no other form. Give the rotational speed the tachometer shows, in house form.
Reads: rpm 2000
